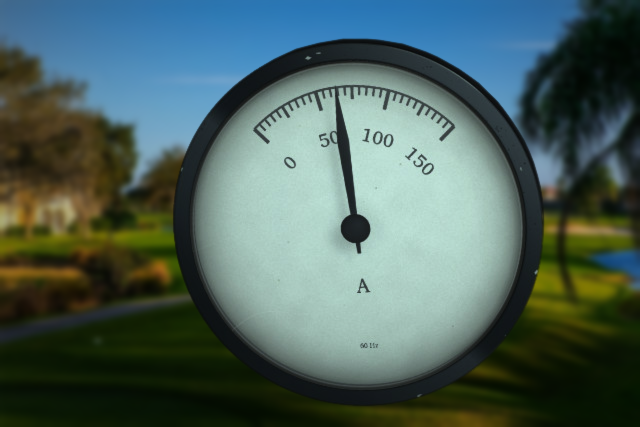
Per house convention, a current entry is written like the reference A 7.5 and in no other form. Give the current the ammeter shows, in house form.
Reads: A 65
